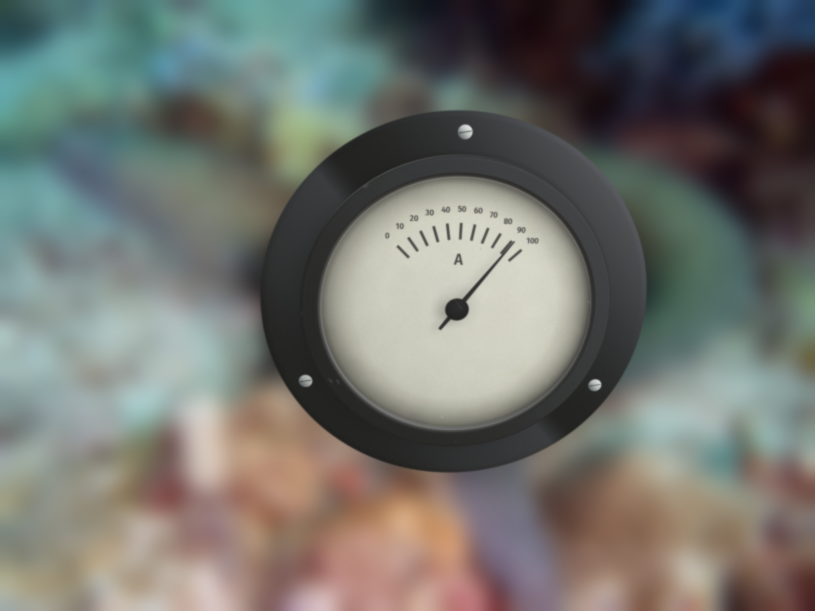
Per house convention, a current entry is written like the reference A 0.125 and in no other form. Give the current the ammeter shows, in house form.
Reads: A 90
